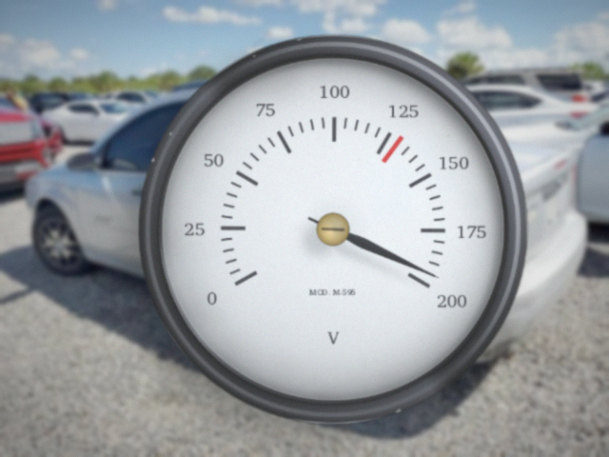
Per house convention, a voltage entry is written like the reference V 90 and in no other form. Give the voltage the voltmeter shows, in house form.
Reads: V 195
